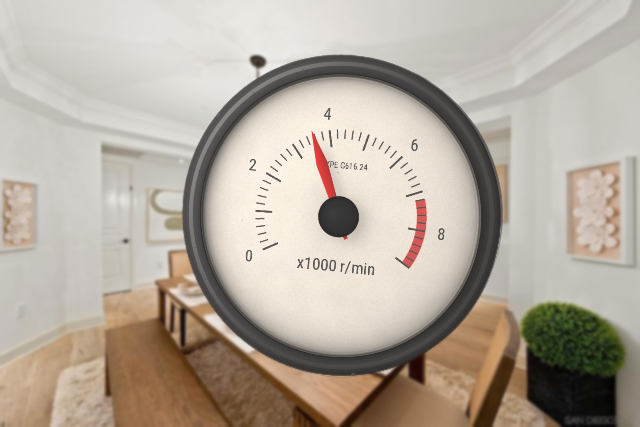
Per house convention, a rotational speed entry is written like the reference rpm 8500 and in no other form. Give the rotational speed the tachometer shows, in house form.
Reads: rpm 3600
